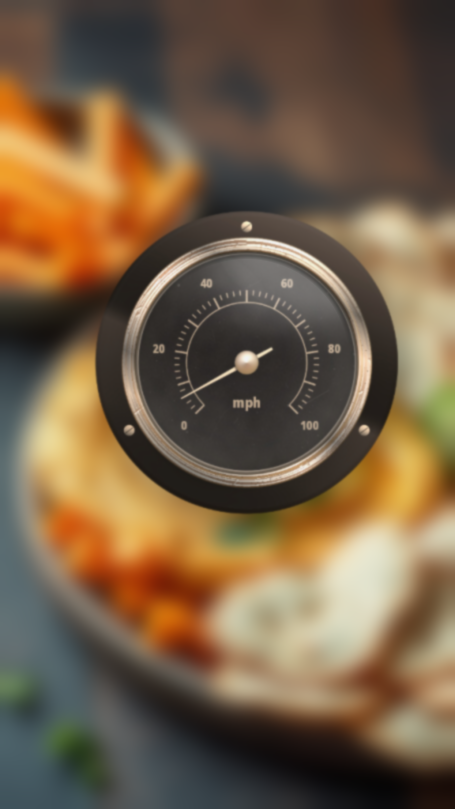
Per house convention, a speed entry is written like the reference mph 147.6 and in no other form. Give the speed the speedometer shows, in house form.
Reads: mph 6
